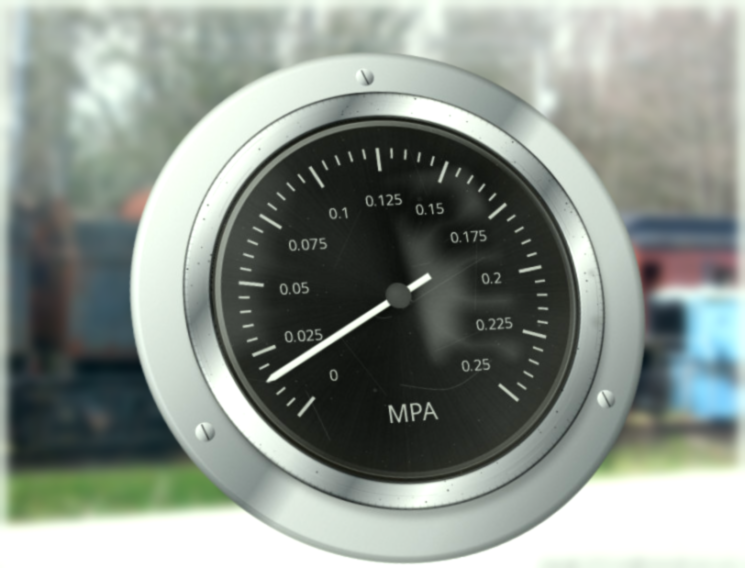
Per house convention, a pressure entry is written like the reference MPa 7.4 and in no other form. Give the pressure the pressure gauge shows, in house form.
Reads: MPa 0.015
